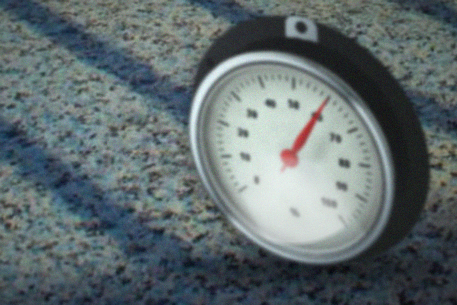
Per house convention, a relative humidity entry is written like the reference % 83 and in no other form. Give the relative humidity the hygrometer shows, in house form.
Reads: % 60
